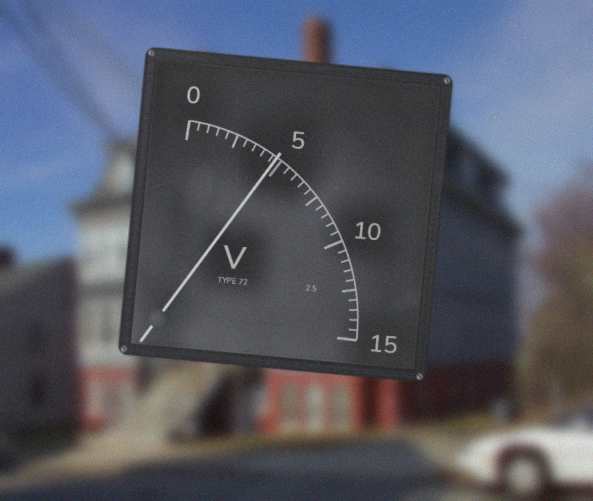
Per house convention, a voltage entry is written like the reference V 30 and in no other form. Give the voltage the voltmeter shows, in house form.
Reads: V 4.75
